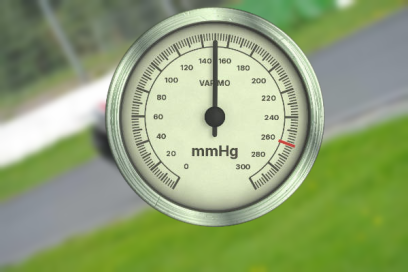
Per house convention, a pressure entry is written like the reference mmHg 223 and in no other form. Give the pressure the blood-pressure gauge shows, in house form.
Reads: mmHg 150
